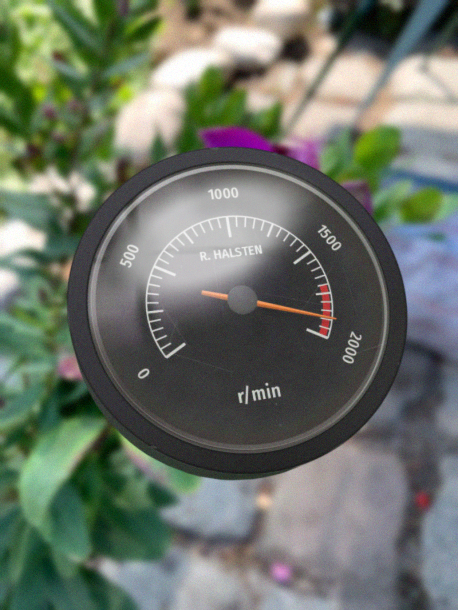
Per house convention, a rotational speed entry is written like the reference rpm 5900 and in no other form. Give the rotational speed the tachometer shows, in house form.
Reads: rpm 1900
